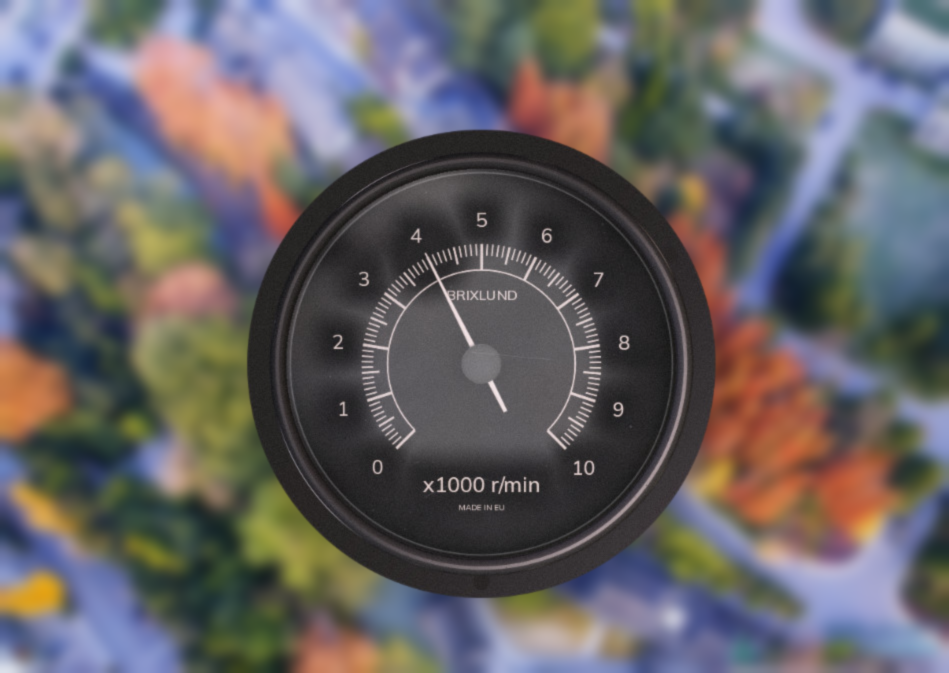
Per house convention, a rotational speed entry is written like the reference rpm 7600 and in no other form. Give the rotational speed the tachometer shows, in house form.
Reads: rpm 4000
